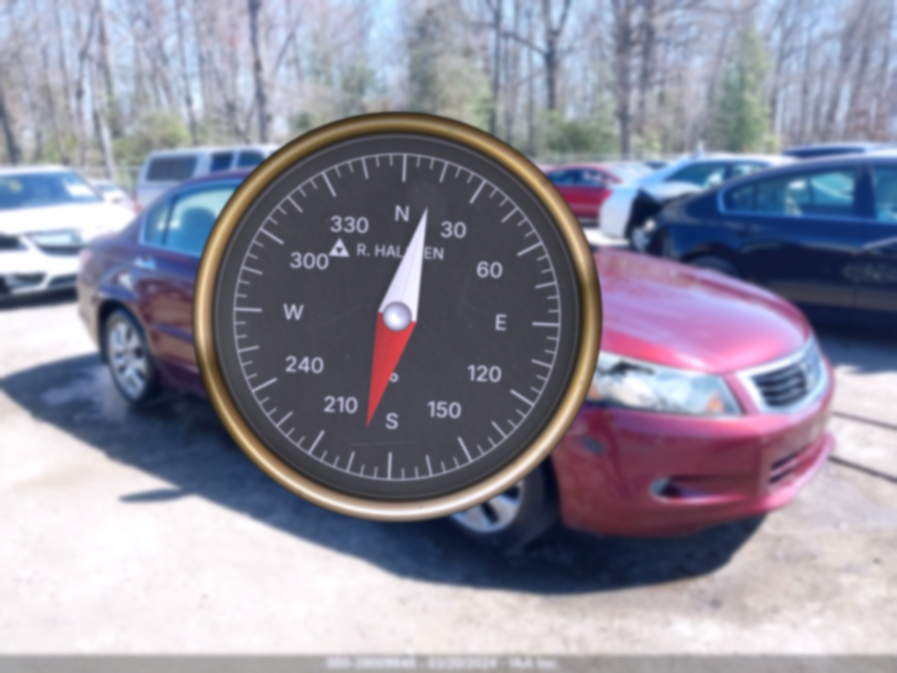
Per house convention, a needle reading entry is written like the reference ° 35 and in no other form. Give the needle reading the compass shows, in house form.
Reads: ° 192.5
